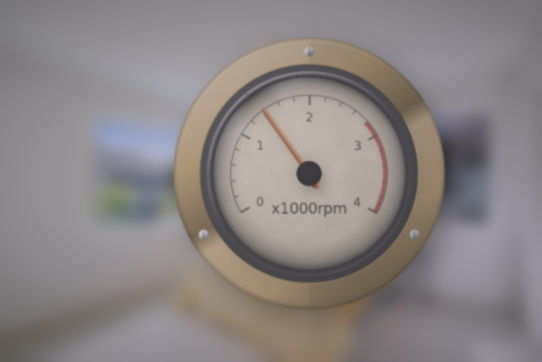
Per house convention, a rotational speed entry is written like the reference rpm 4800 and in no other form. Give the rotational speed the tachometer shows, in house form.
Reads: rpm 1400
